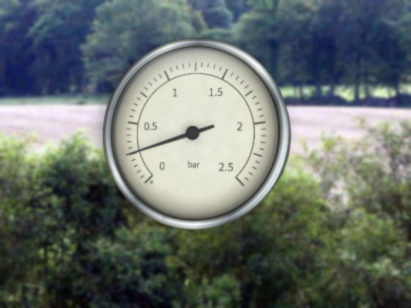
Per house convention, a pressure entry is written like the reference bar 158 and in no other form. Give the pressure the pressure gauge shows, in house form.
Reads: bar 0.25
